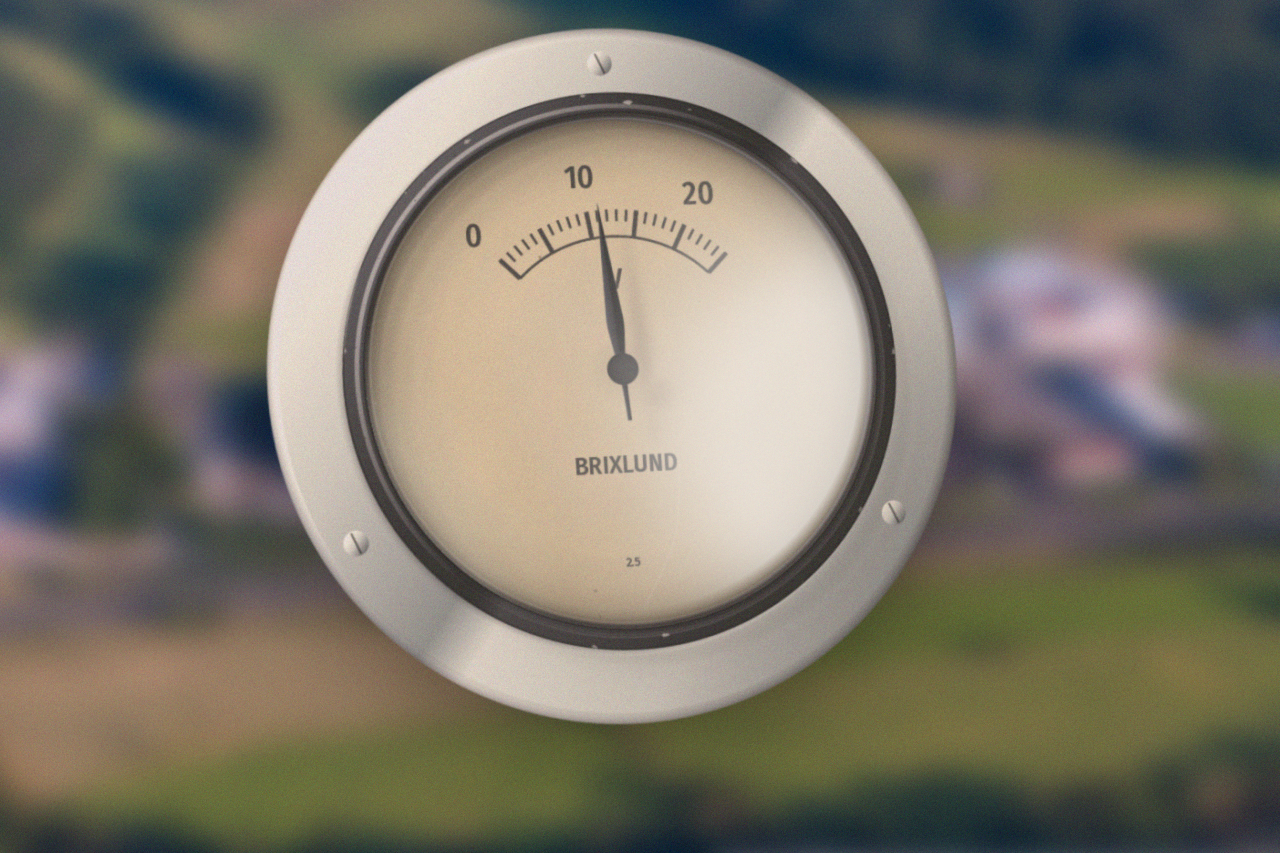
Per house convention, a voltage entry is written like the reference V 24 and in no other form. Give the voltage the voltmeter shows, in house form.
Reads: V 11
